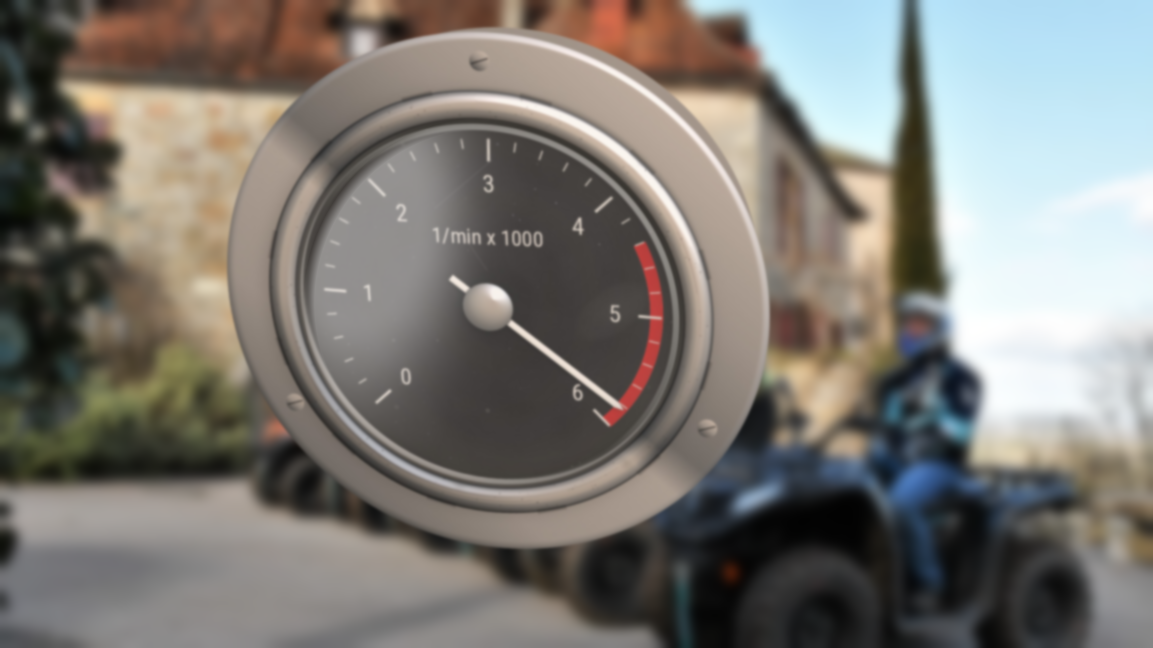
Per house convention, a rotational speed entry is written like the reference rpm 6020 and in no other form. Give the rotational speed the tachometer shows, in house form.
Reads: rpm 5800
